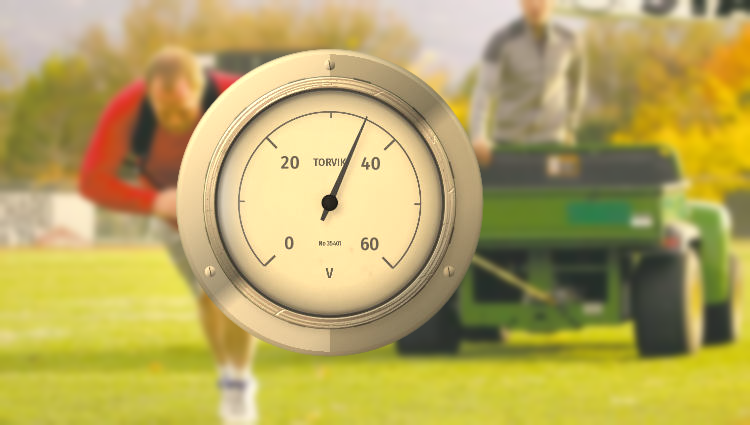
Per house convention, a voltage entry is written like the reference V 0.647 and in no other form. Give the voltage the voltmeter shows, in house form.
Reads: V 35
